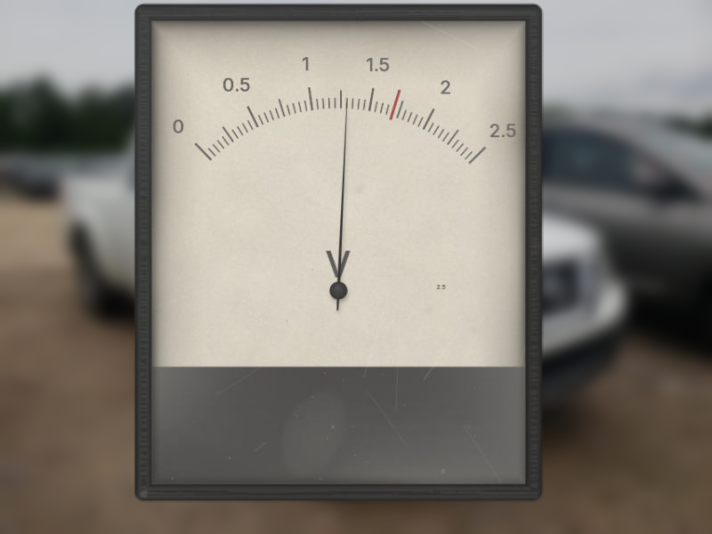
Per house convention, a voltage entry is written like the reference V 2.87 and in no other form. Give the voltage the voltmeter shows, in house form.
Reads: V 1.3
